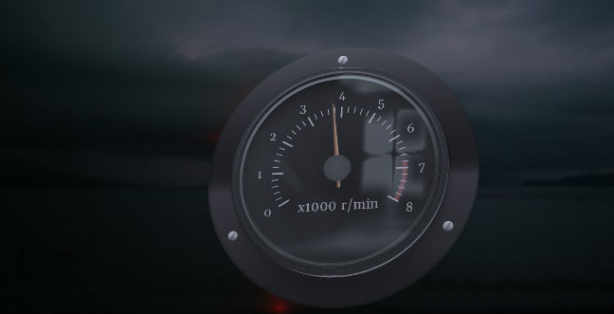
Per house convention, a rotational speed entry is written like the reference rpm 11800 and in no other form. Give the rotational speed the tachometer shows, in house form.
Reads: rpm 3800
